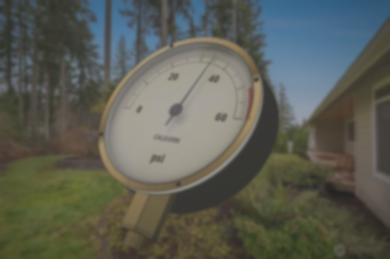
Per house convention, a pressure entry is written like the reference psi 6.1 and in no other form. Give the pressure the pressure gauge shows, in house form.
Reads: psi 35
